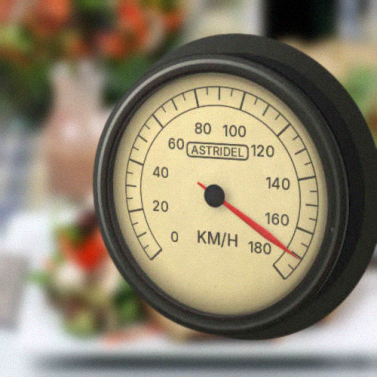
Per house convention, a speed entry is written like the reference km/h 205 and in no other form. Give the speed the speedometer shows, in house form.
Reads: km/h 170
